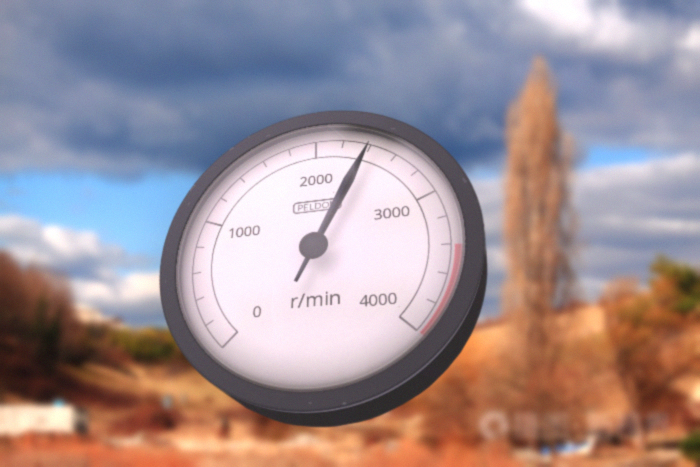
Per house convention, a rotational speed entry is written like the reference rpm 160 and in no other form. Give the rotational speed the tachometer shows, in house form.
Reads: rpm 2400
